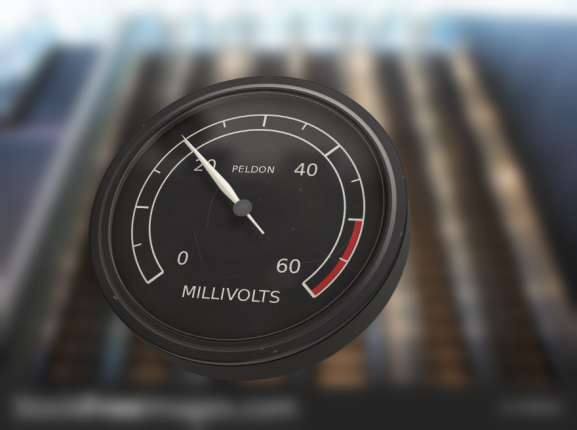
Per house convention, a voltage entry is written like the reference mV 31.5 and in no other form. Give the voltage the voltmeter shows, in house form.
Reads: mV 20
